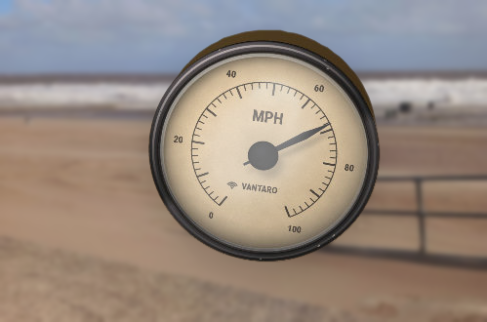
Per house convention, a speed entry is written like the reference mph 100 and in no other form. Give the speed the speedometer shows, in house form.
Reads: mph 68
